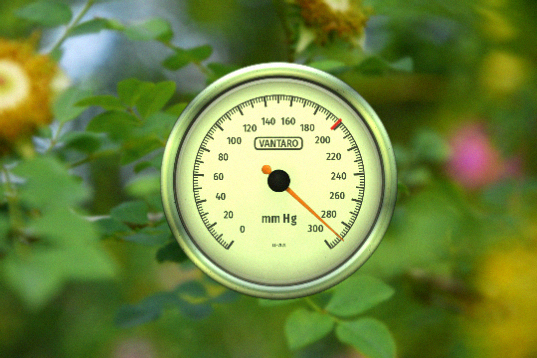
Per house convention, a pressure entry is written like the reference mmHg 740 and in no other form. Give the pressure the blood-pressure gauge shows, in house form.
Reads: mmHg 290
